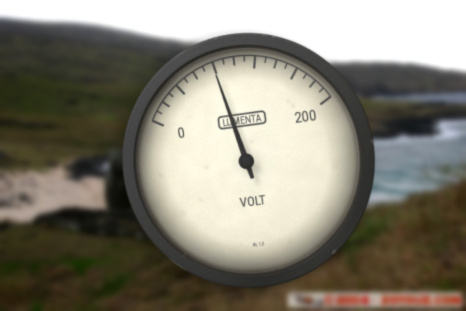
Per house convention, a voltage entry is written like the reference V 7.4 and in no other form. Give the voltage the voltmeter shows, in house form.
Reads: V 80
